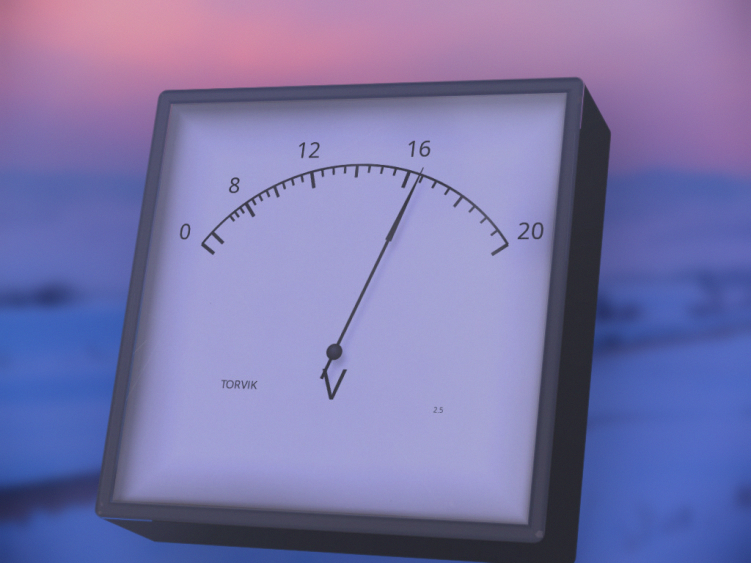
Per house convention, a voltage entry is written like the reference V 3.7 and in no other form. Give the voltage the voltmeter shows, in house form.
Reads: V 16.5
